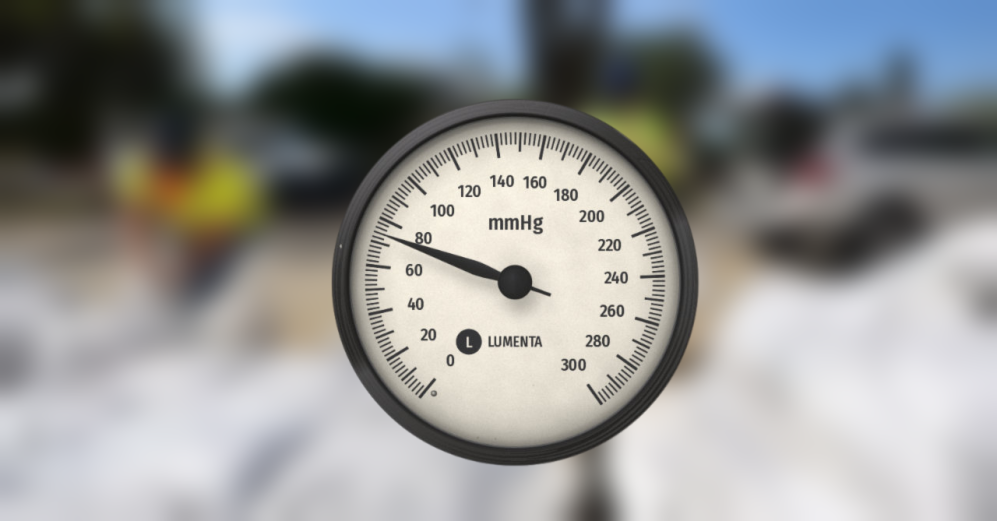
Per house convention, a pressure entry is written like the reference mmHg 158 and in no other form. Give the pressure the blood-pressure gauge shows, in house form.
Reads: mmHg 74
